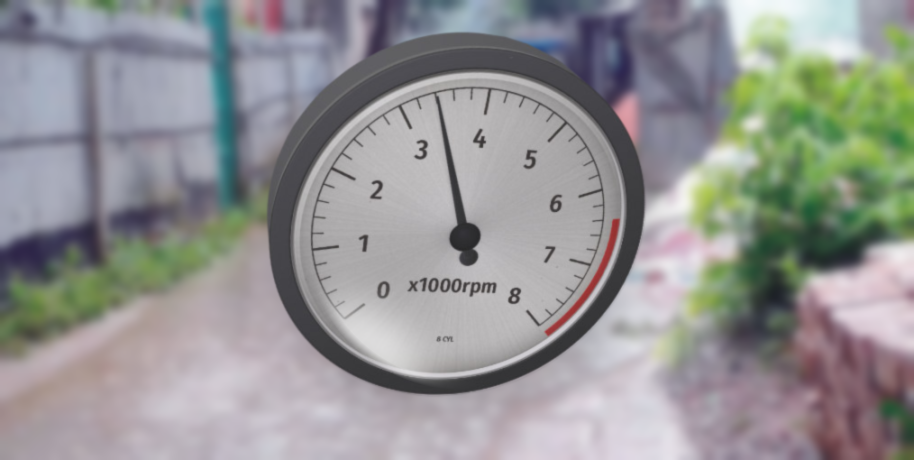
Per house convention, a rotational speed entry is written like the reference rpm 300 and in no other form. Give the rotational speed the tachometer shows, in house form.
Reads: rpm 3400
